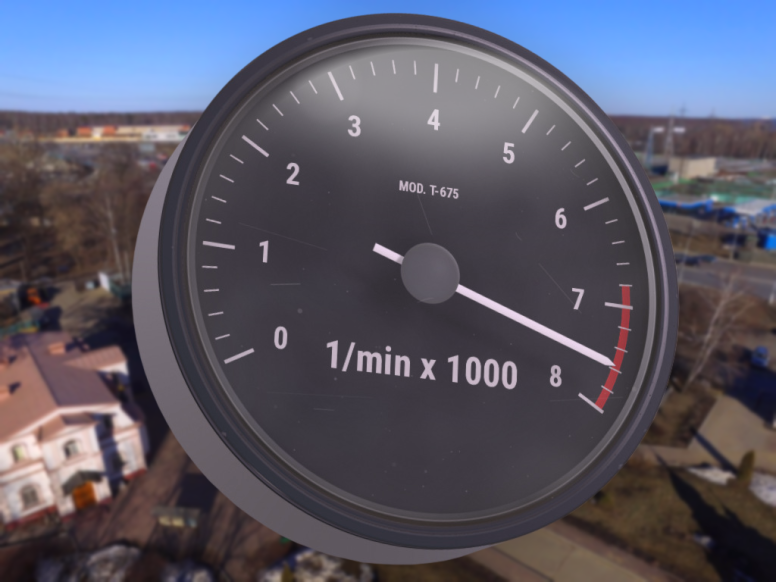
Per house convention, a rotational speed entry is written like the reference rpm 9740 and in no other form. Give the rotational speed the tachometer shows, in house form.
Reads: rpm 7600
